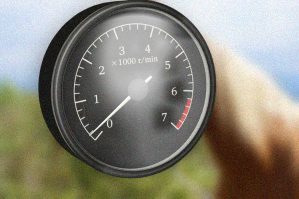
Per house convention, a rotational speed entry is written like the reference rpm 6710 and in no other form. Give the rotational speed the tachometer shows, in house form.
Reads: rpm 200
